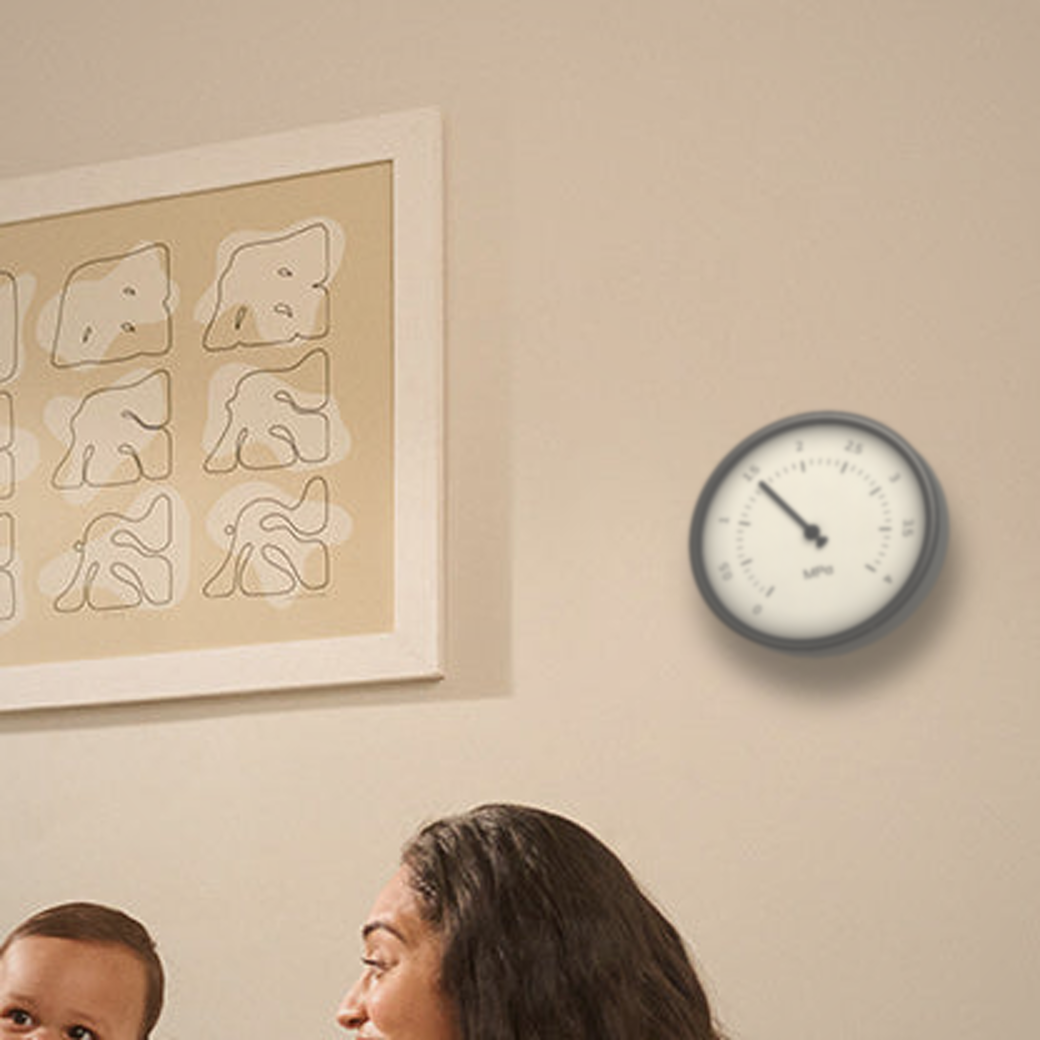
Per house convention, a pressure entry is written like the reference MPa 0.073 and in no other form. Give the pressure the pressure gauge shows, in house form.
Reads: MPa 1.5
